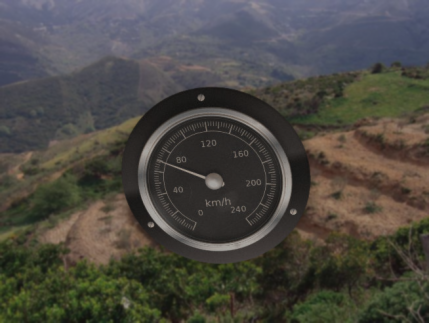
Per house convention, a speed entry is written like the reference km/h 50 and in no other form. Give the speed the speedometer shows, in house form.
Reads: km/h 70
